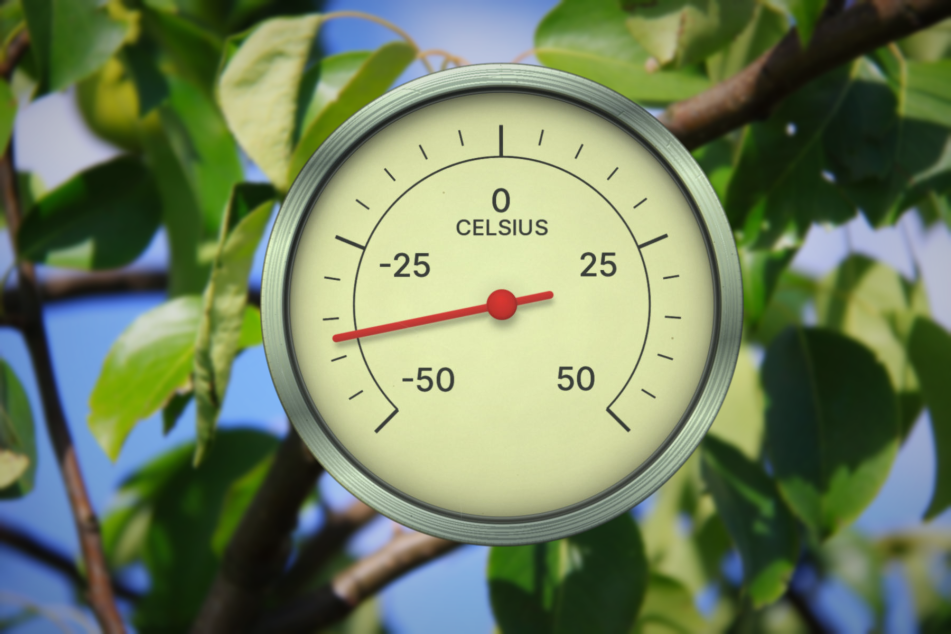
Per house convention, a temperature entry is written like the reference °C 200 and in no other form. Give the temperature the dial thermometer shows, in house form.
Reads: °C -37.5
